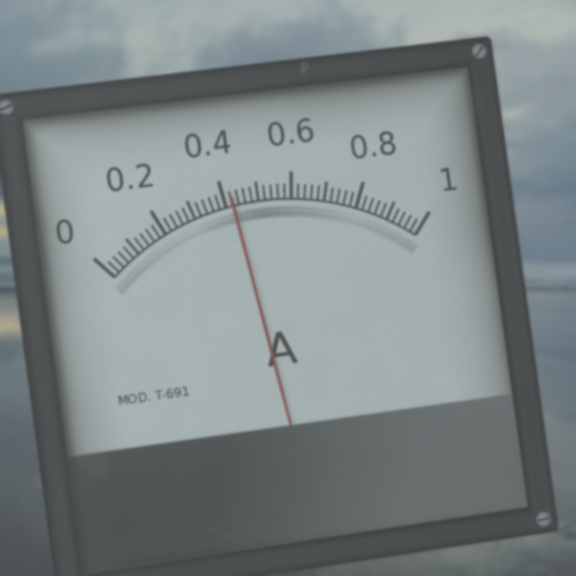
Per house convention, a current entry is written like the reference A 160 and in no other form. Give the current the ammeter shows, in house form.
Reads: A 0.42
